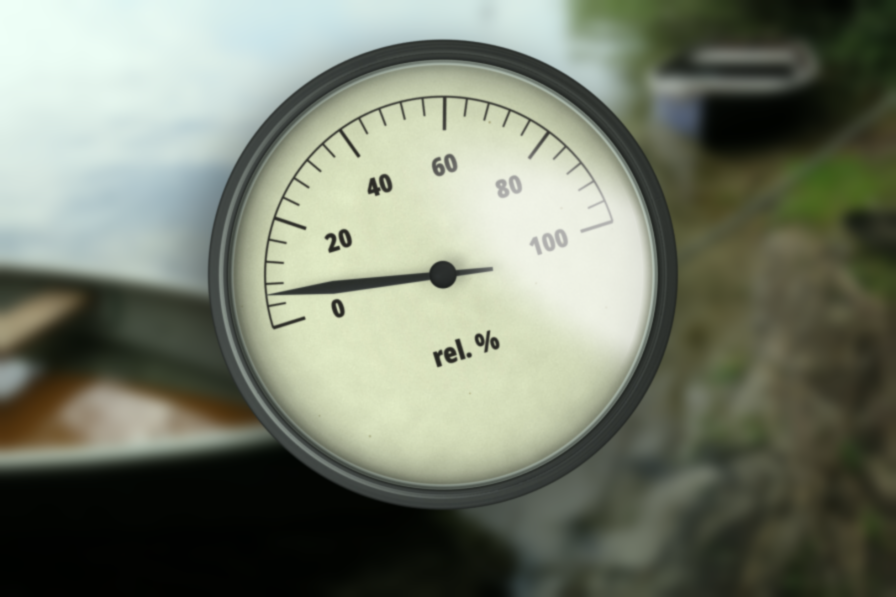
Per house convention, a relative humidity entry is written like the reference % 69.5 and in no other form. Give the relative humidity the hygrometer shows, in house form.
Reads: % 6
